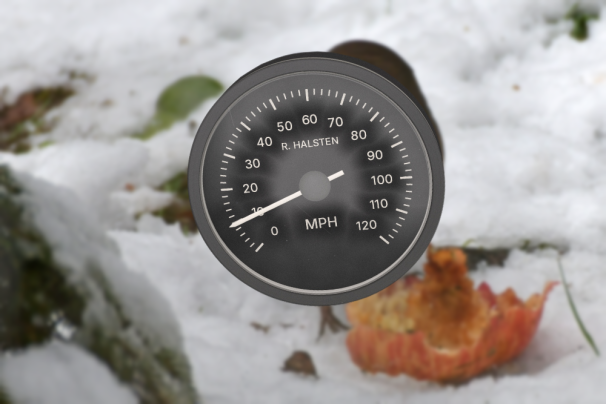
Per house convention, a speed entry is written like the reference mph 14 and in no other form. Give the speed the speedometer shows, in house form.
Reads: mph 10
